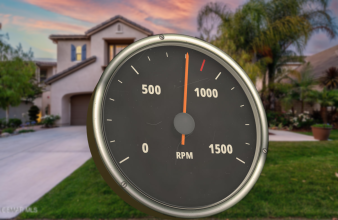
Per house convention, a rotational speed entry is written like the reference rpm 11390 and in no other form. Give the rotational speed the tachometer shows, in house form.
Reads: rpm 800
